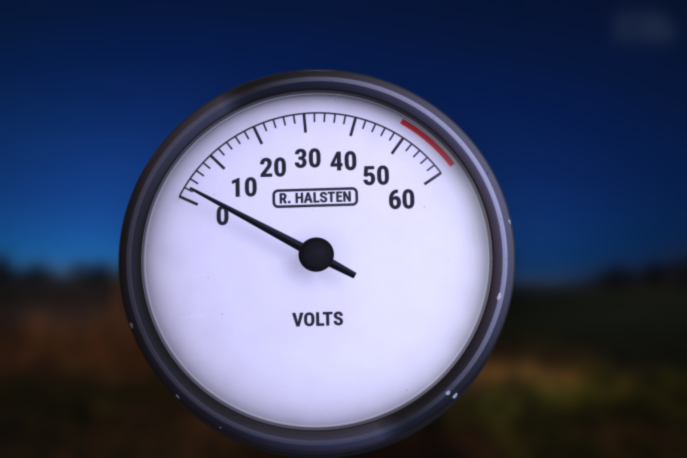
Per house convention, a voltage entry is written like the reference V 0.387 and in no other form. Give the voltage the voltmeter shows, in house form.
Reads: V 2
